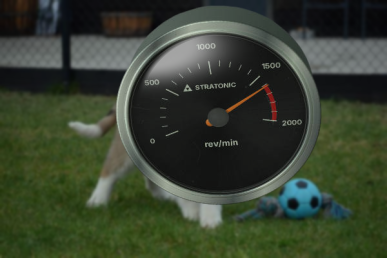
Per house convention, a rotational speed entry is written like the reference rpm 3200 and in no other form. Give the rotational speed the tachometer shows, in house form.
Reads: rpm 1600
